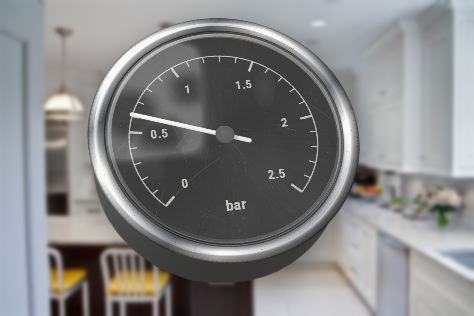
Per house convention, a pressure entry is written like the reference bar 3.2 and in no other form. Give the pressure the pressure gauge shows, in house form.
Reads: bar 0.6
